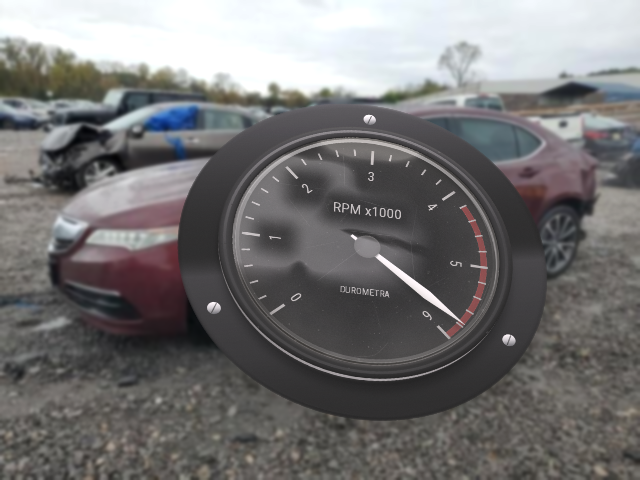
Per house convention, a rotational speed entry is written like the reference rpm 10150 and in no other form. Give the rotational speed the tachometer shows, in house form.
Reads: rpm 5800
